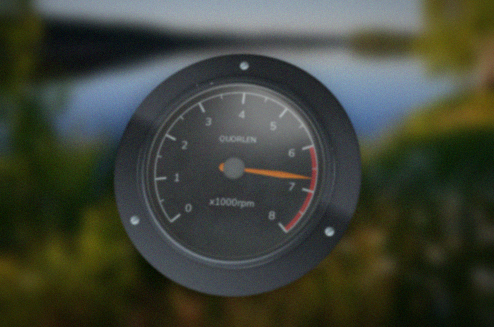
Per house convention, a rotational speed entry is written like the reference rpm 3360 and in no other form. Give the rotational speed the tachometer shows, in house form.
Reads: rpm 6750
